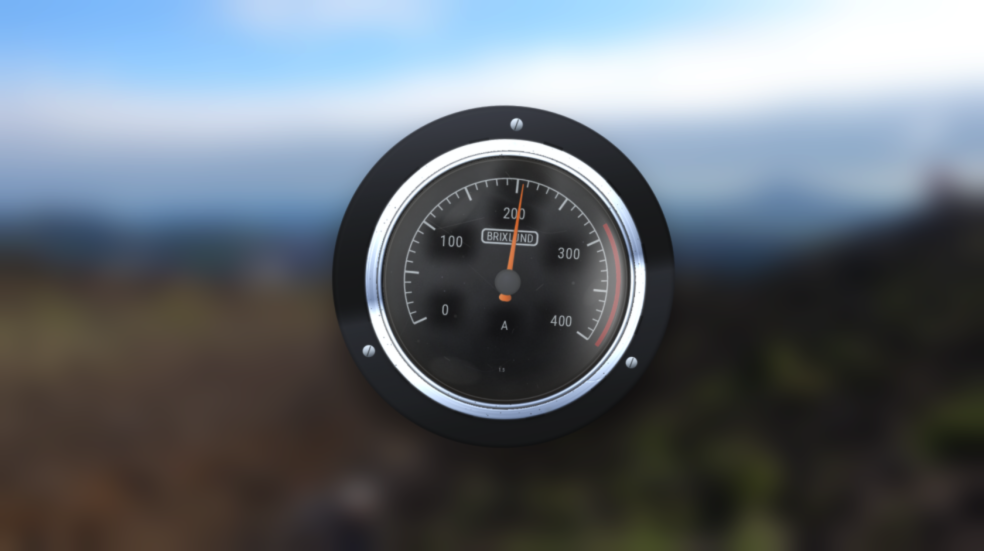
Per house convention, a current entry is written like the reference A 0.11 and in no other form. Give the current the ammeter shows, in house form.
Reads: A 205
